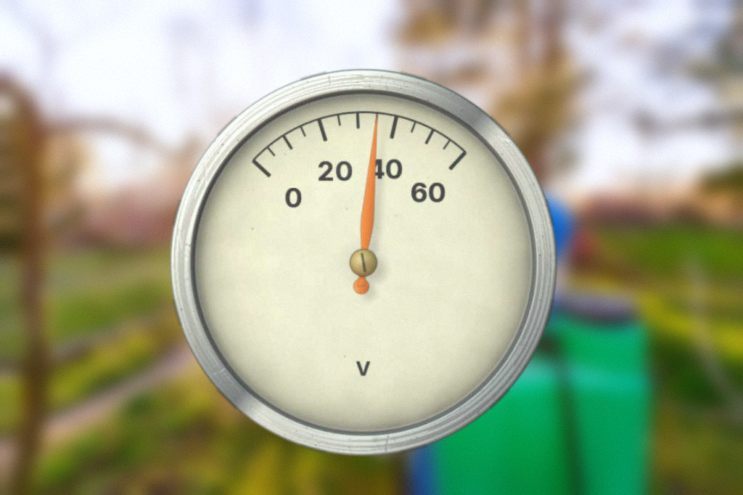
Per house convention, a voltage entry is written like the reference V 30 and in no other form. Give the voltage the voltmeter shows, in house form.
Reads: V 35
